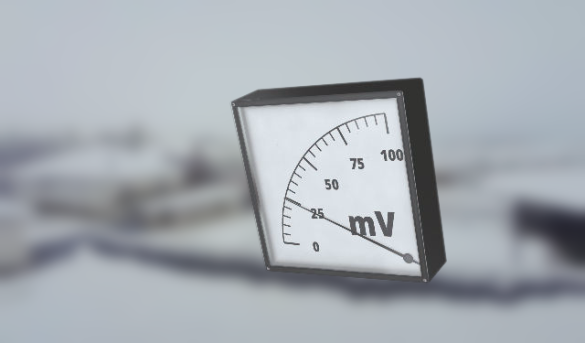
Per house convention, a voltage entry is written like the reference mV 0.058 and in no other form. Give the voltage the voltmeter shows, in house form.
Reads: mV 25
